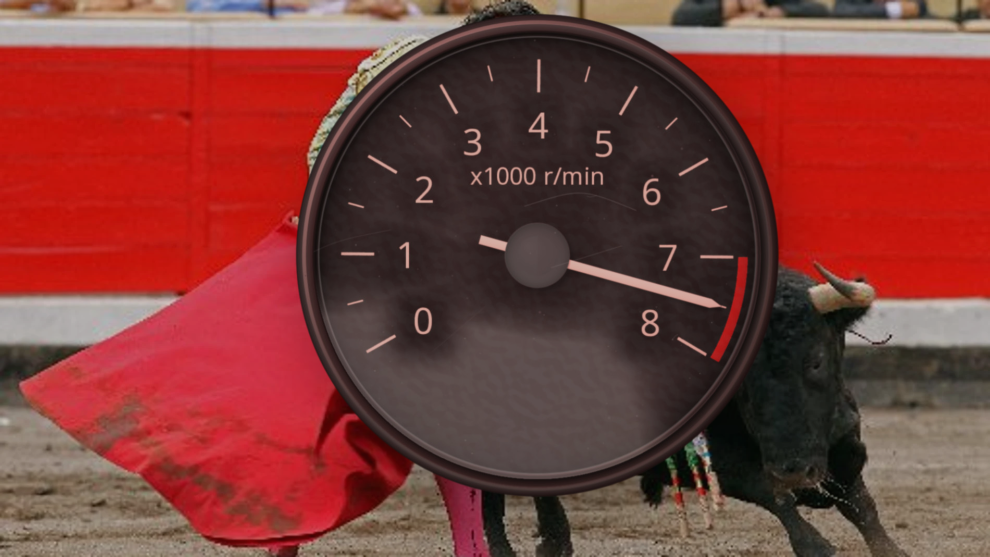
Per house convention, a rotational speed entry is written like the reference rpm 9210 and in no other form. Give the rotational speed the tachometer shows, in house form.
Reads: rpm 7500
